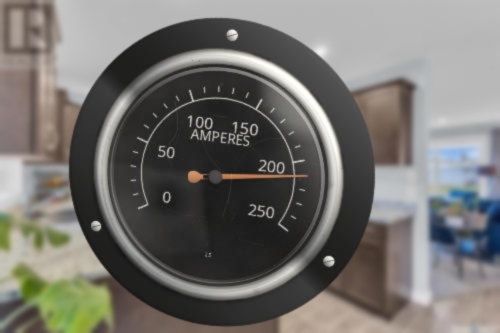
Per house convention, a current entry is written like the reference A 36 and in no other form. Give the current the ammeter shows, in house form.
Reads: A 210
